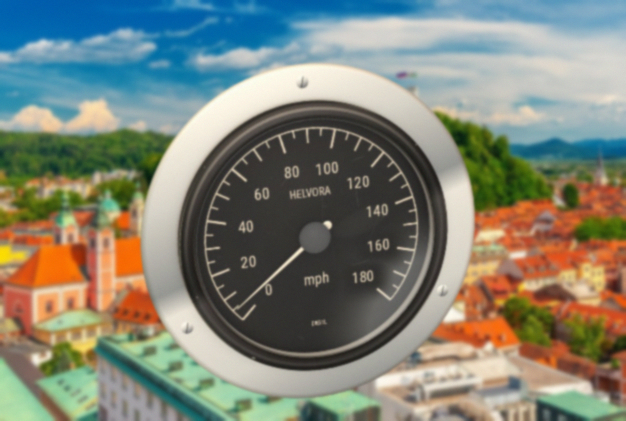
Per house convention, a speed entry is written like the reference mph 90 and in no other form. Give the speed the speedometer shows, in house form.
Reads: mph 5
